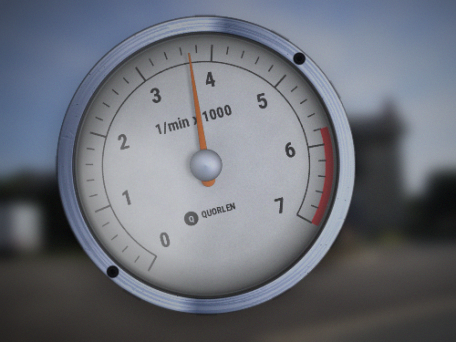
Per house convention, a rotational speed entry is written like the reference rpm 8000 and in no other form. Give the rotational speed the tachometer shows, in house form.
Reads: rpm 3700
